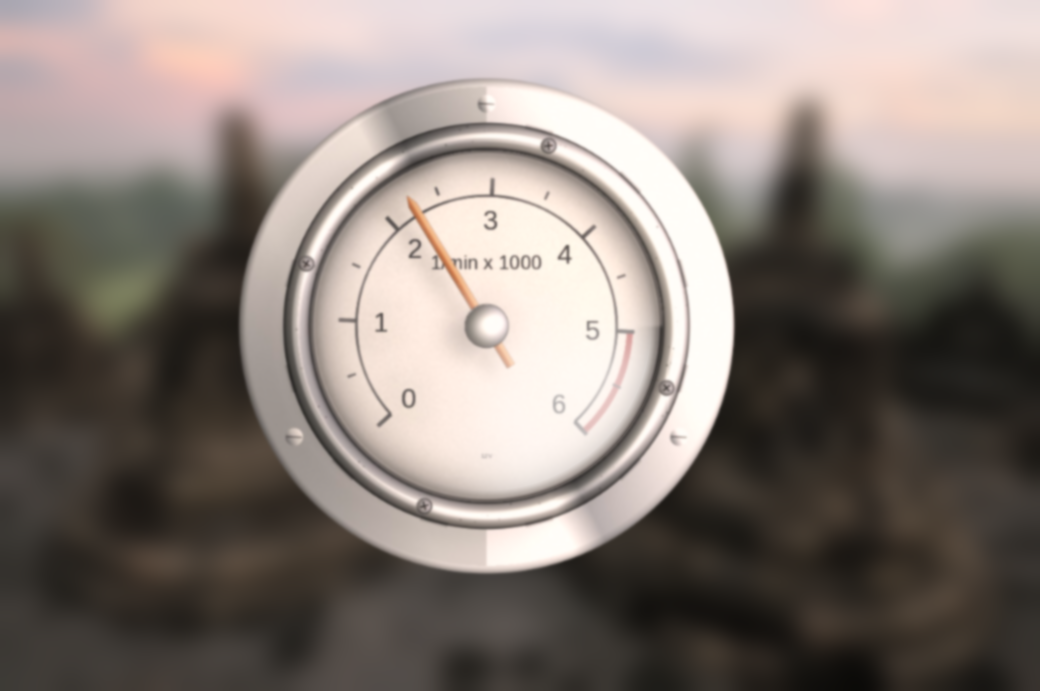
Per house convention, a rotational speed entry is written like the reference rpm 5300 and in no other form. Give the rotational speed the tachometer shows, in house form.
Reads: rpm 2250
